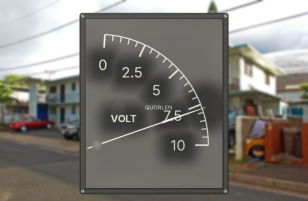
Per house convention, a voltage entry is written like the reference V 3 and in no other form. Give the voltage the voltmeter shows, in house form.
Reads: V 7.75
